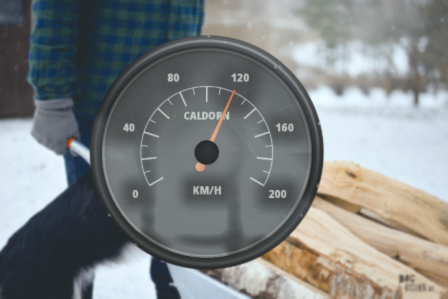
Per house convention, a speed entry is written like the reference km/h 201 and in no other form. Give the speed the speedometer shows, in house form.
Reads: km/h 120
